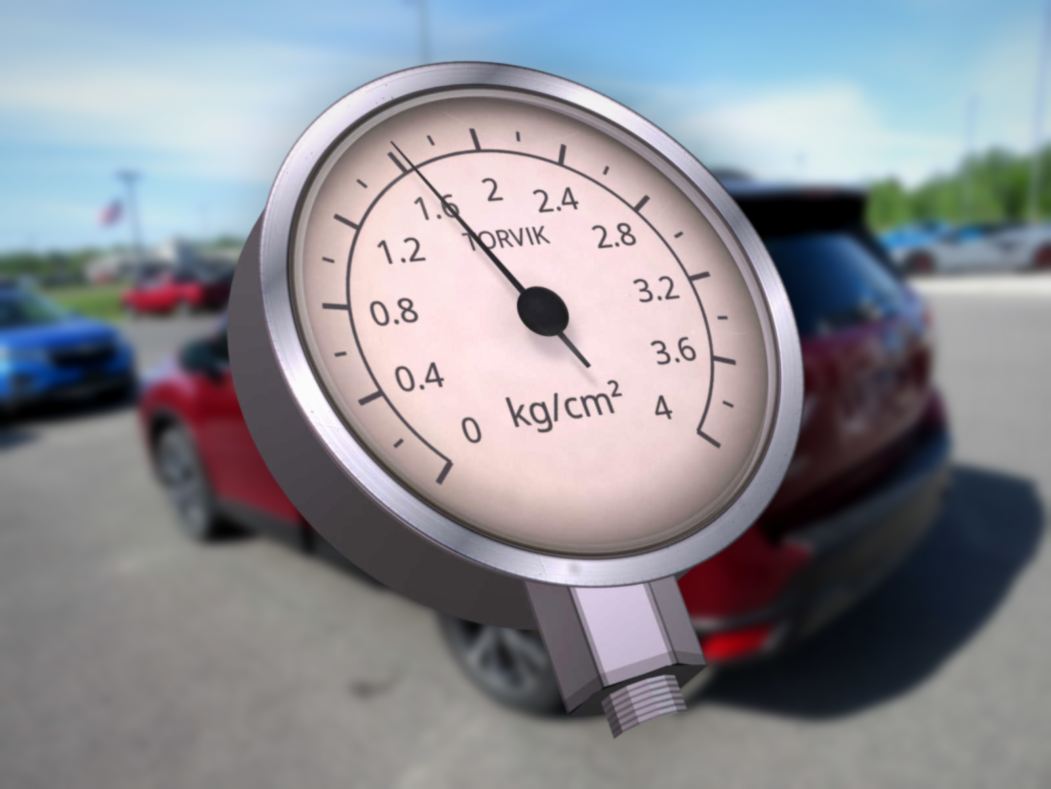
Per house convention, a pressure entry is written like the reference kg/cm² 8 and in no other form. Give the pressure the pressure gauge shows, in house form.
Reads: kg/cm² 1.6
